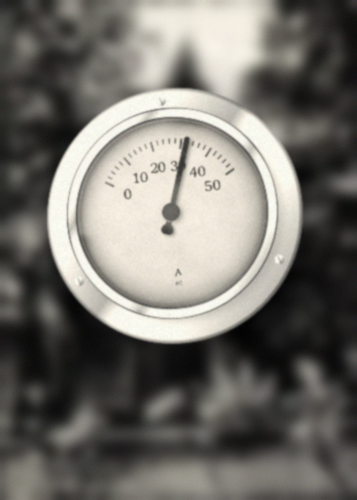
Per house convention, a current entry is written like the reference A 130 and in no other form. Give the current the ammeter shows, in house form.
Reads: A 32
